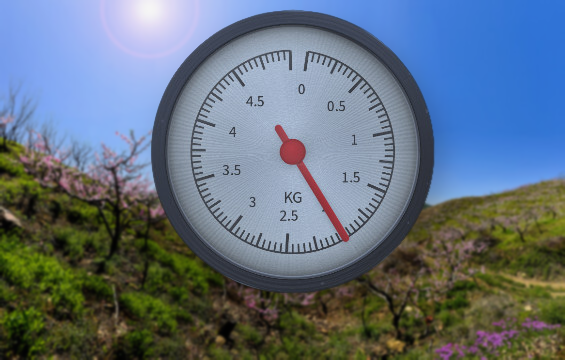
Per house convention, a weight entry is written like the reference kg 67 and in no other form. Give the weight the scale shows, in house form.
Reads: kg 2
